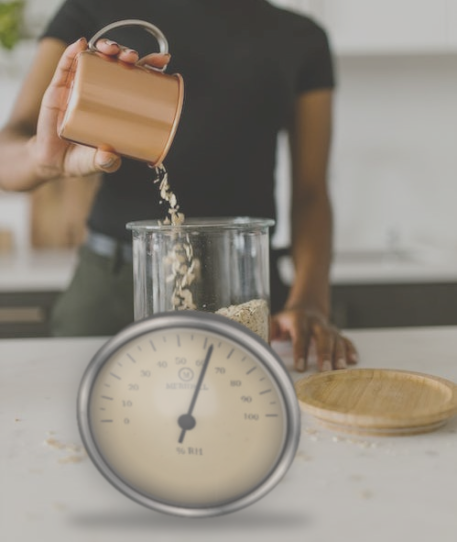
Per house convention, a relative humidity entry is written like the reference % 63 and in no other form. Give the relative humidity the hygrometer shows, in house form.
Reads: % 62.5
